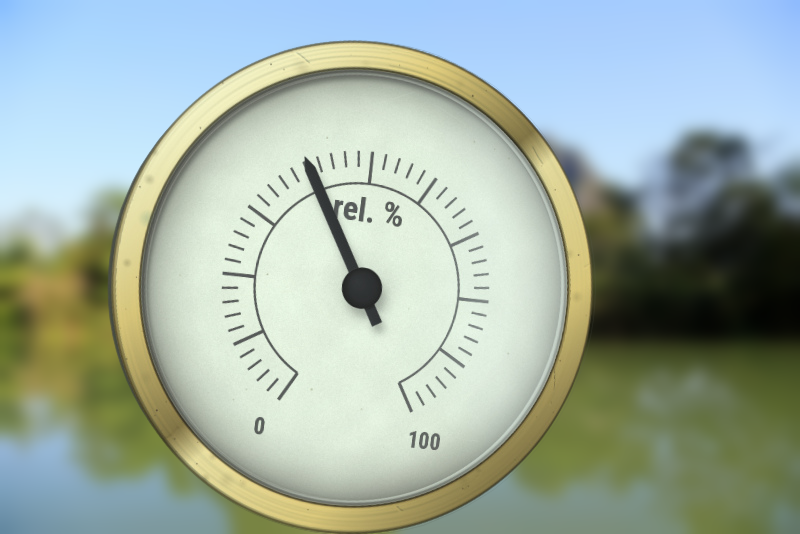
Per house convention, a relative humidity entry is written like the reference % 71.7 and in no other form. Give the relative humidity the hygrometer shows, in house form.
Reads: % 40
